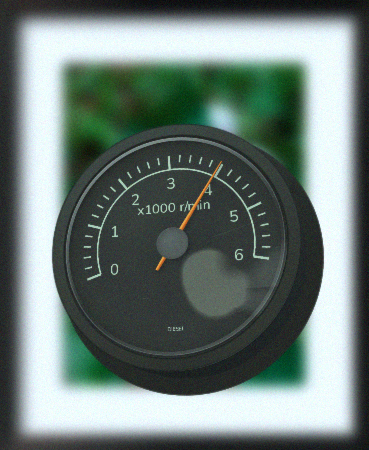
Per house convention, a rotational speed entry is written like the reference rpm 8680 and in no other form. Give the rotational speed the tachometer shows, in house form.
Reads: rpm 4000
